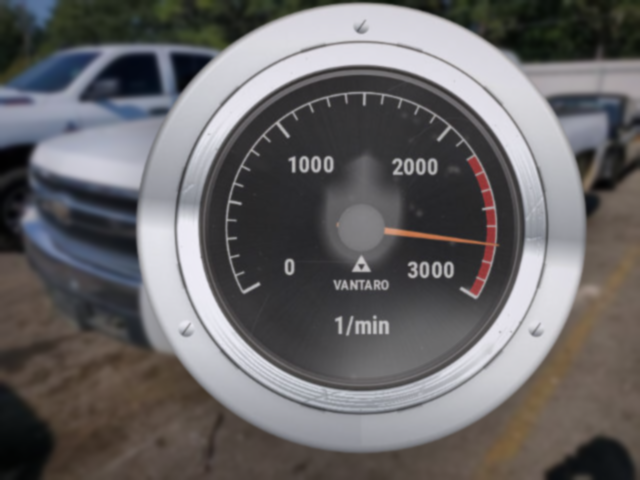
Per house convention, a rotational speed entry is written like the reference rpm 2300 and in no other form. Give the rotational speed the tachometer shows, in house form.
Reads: rpm 2700
